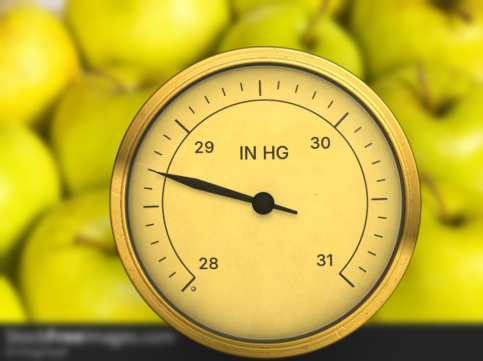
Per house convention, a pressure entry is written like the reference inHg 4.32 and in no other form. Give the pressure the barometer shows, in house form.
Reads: inHg 28.7
